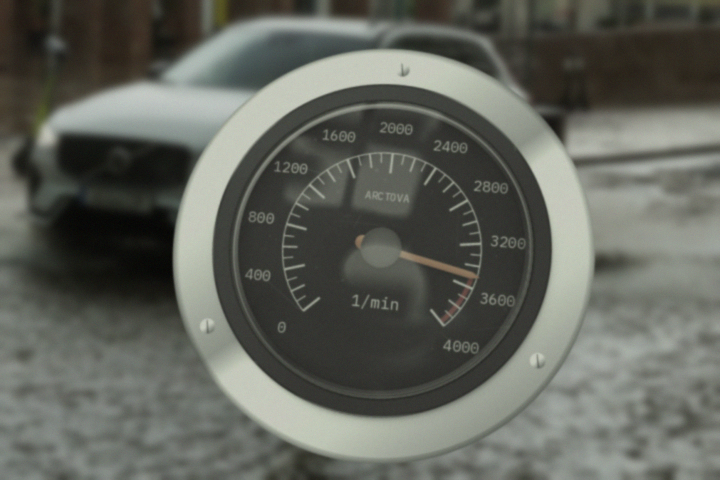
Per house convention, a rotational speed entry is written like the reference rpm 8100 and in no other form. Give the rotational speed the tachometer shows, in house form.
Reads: rpm 3500
